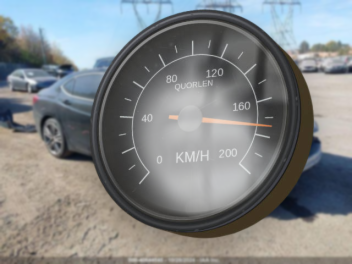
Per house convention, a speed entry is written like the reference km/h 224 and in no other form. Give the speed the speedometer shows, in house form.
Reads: km/h 175
